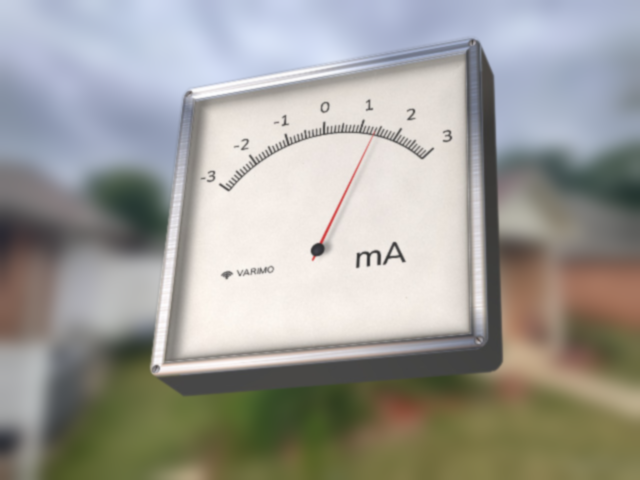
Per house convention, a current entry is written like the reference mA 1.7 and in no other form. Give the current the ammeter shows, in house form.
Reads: mA 1.5
